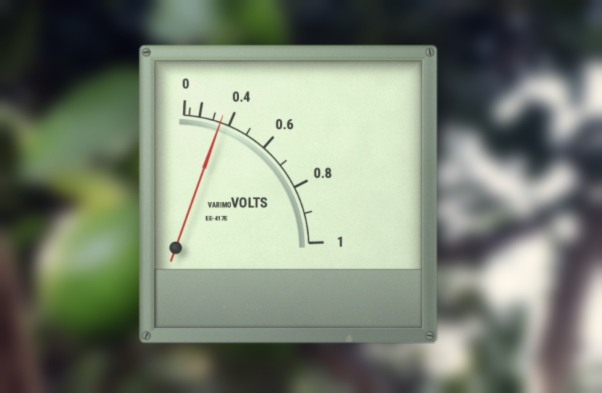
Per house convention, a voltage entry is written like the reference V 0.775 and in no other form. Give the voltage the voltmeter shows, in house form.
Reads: V 0.35
